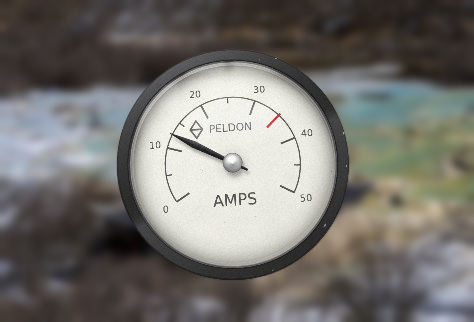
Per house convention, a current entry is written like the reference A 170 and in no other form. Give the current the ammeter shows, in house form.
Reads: A 12.5
